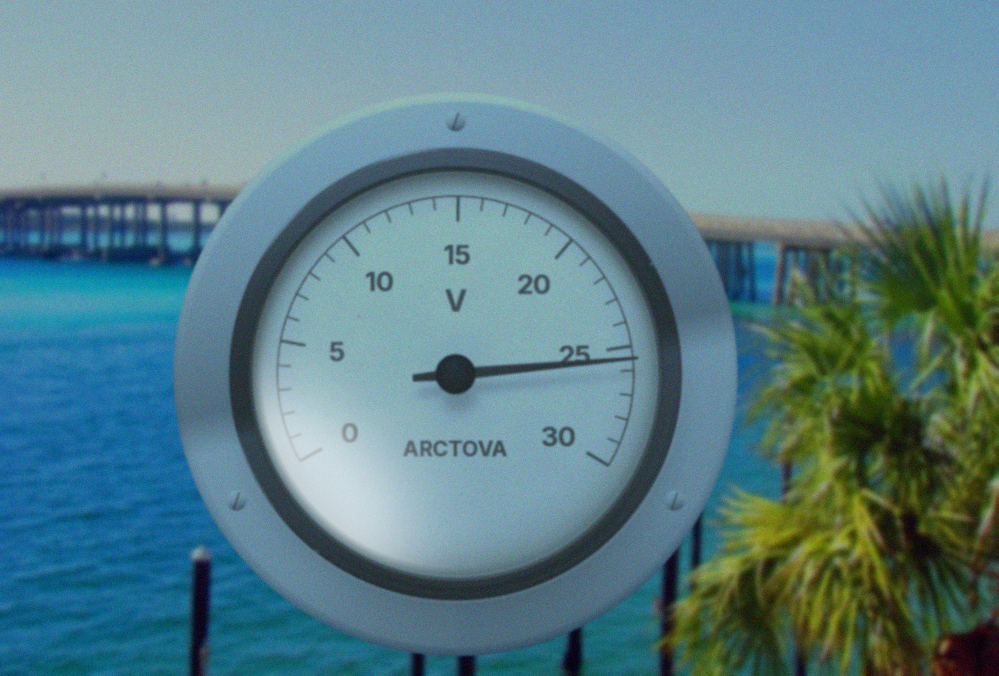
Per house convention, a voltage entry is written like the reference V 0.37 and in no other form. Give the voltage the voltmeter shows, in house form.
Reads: V 25.5
